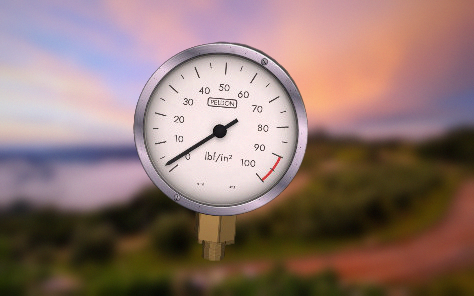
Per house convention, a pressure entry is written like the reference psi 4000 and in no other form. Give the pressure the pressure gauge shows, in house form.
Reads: psi 2.5
